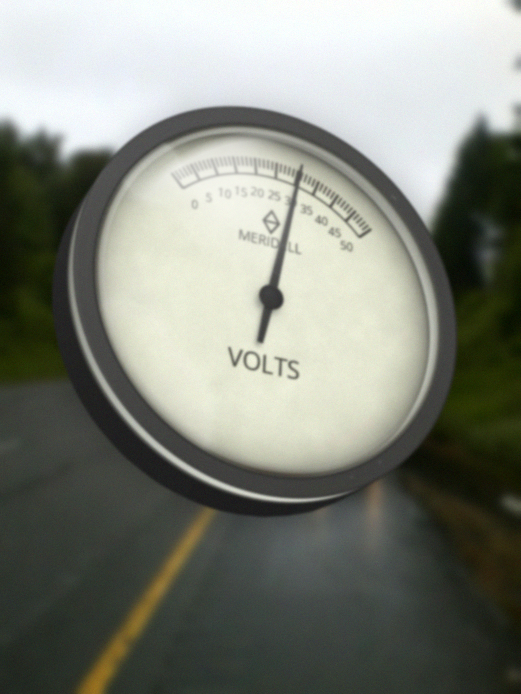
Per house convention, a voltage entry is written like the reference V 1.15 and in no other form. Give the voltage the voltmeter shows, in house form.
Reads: V 30
